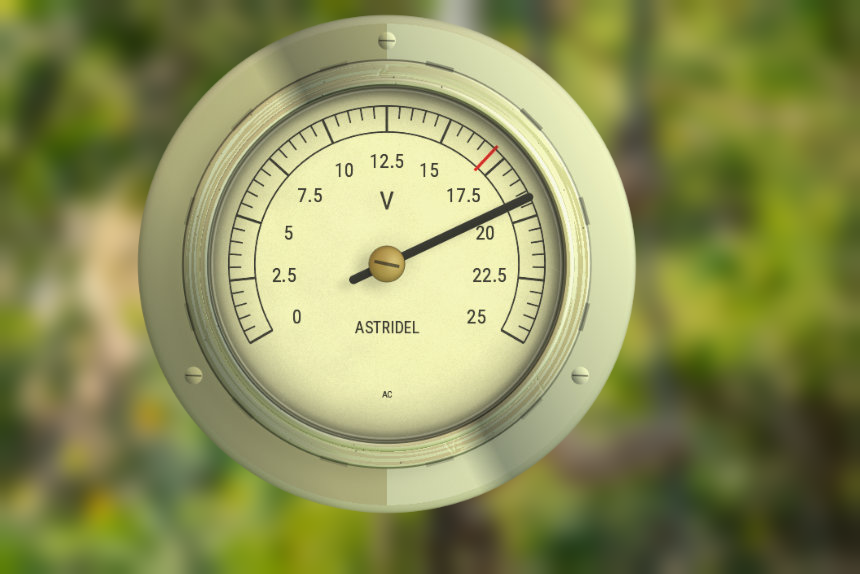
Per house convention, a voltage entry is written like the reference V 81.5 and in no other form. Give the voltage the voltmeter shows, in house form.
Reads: V 19.25
